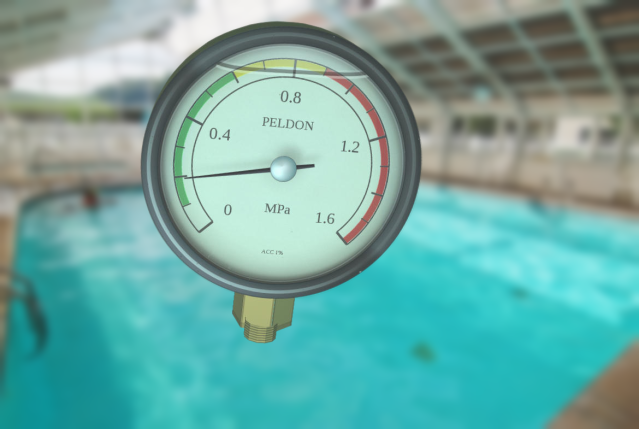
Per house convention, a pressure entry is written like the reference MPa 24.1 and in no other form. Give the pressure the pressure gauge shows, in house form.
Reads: MPa 0.2
